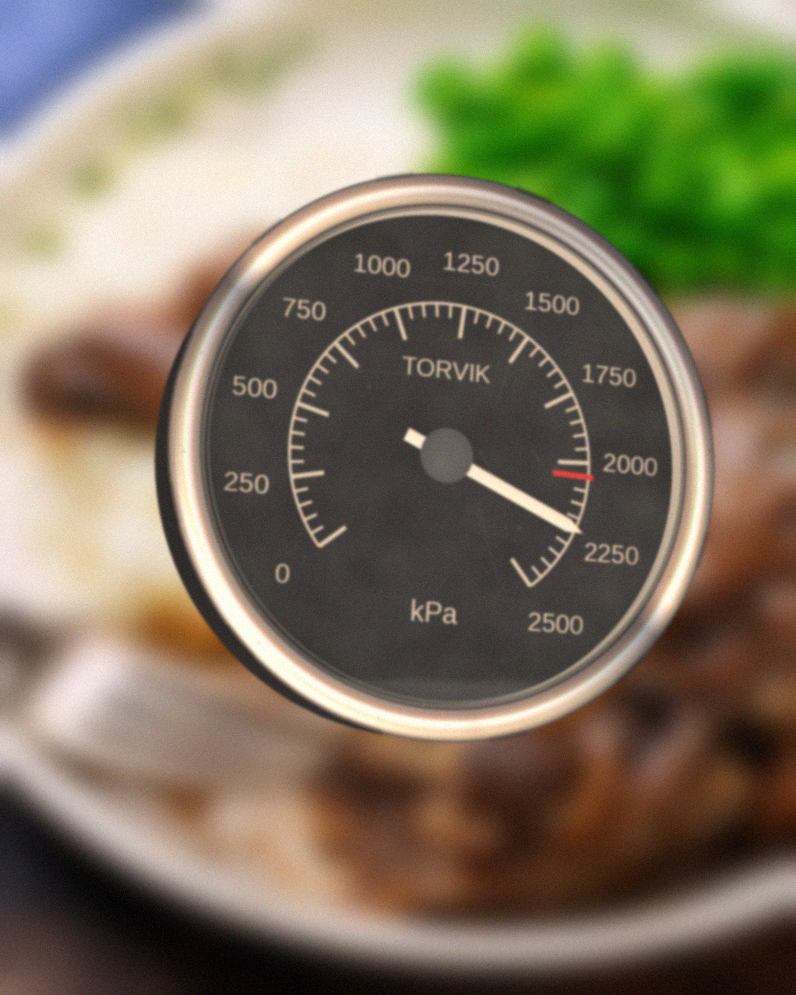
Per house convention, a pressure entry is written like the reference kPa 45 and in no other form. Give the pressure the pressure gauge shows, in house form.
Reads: kPa 2250
